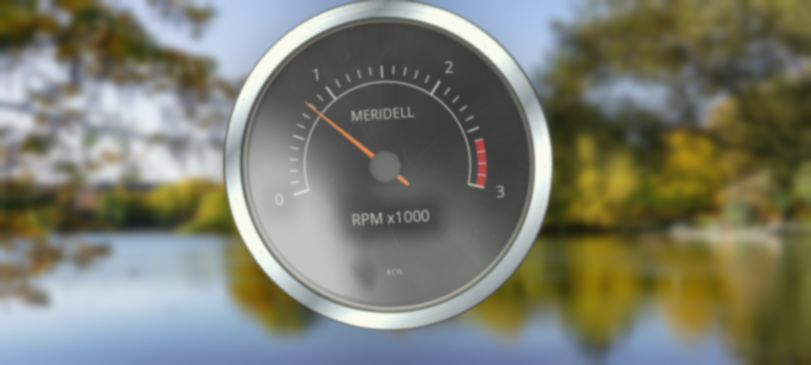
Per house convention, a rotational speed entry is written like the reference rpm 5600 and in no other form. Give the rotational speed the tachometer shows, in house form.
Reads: rpm 800
